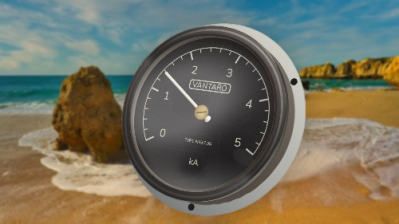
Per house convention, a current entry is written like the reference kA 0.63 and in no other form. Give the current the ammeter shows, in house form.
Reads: kA 1.4
